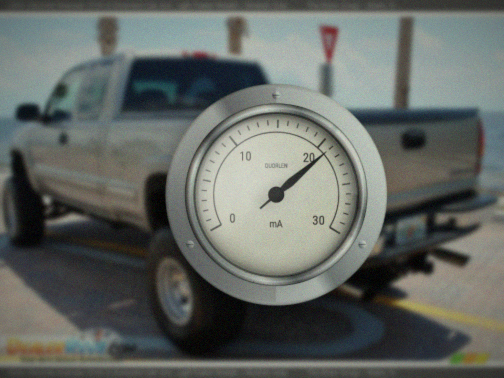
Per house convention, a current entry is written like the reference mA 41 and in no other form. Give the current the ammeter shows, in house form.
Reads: mA 21
